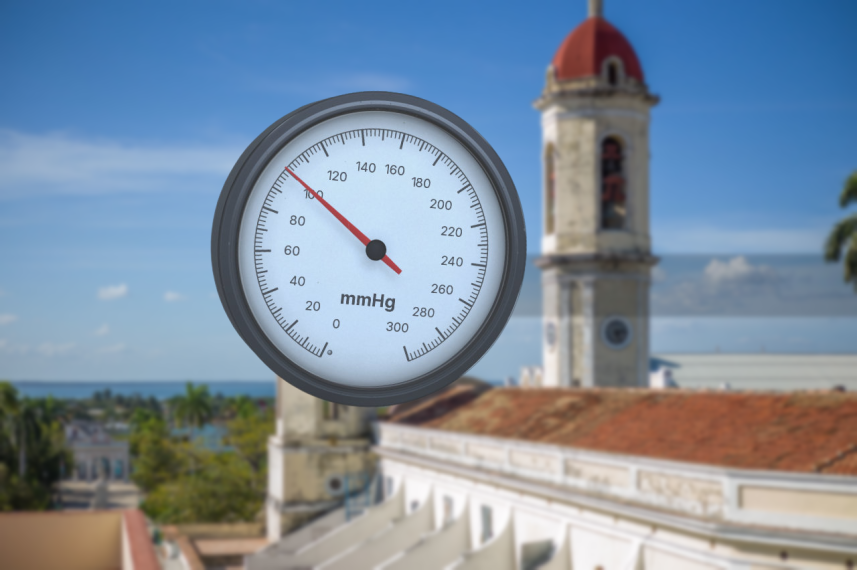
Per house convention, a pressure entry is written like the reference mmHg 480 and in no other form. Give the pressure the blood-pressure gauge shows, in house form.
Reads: mmHg 100
